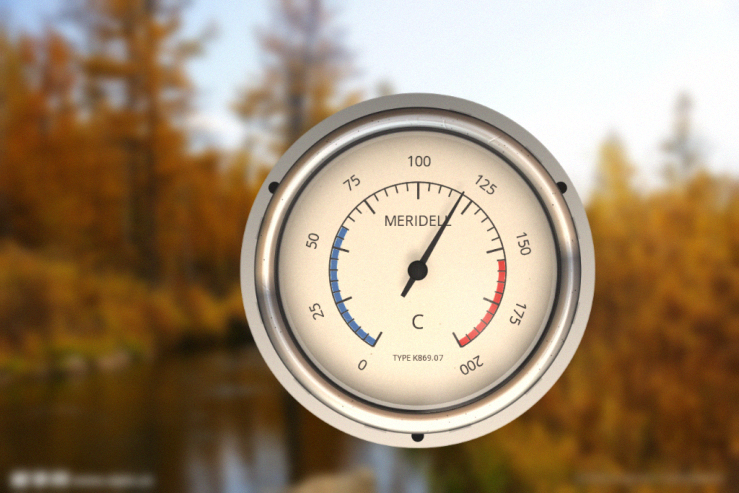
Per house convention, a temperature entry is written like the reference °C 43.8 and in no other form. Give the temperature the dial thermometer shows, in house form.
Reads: °C 120
